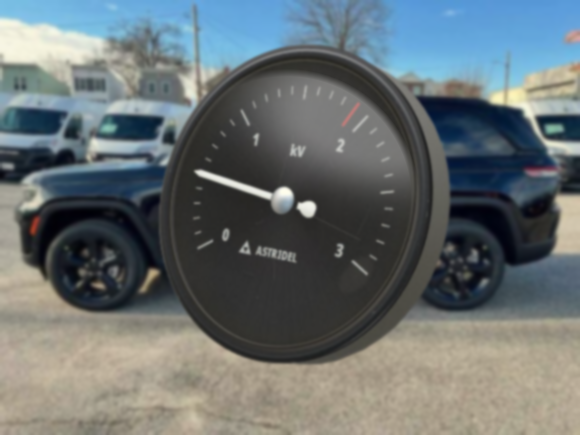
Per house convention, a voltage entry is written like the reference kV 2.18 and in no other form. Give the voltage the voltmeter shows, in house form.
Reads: kV 0.5
